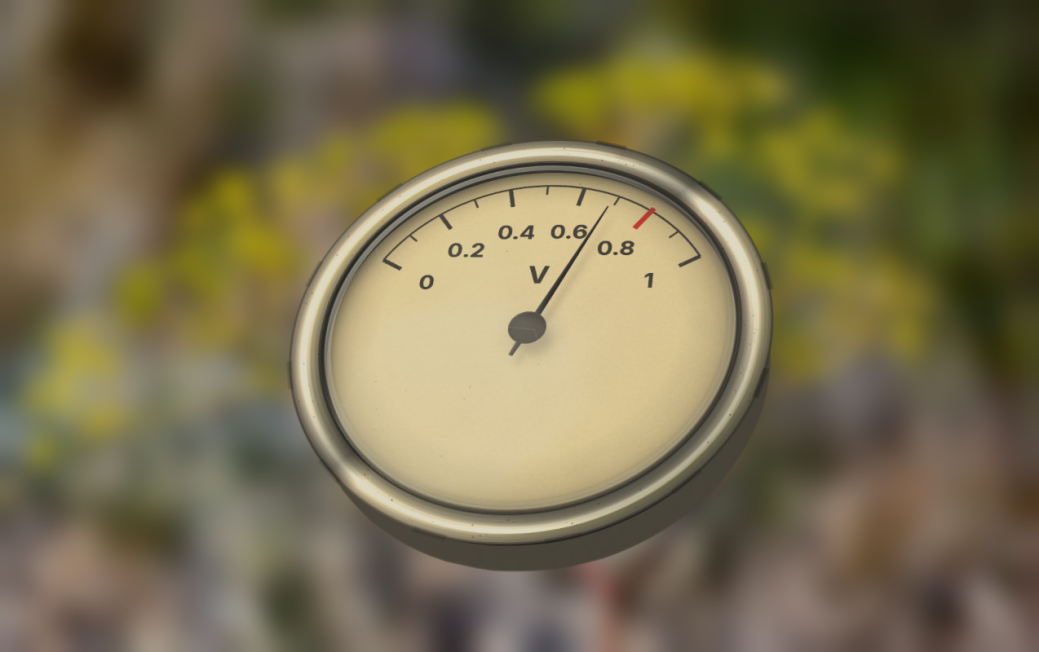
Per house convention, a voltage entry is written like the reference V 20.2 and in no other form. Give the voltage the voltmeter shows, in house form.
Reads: V 0.7
